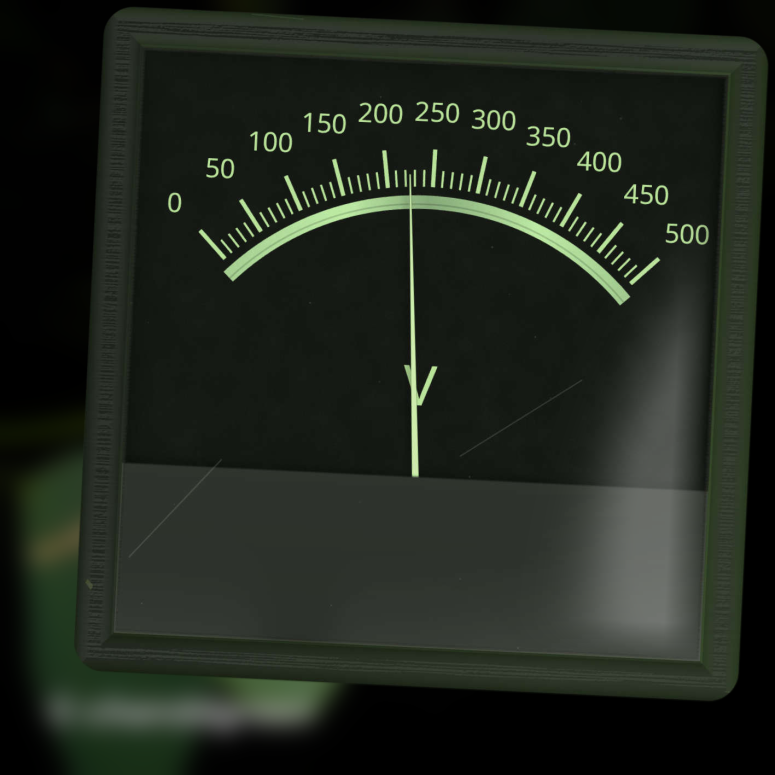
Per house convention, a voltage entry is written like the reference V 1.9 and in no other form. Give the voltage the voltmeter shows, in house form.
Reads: V 225
